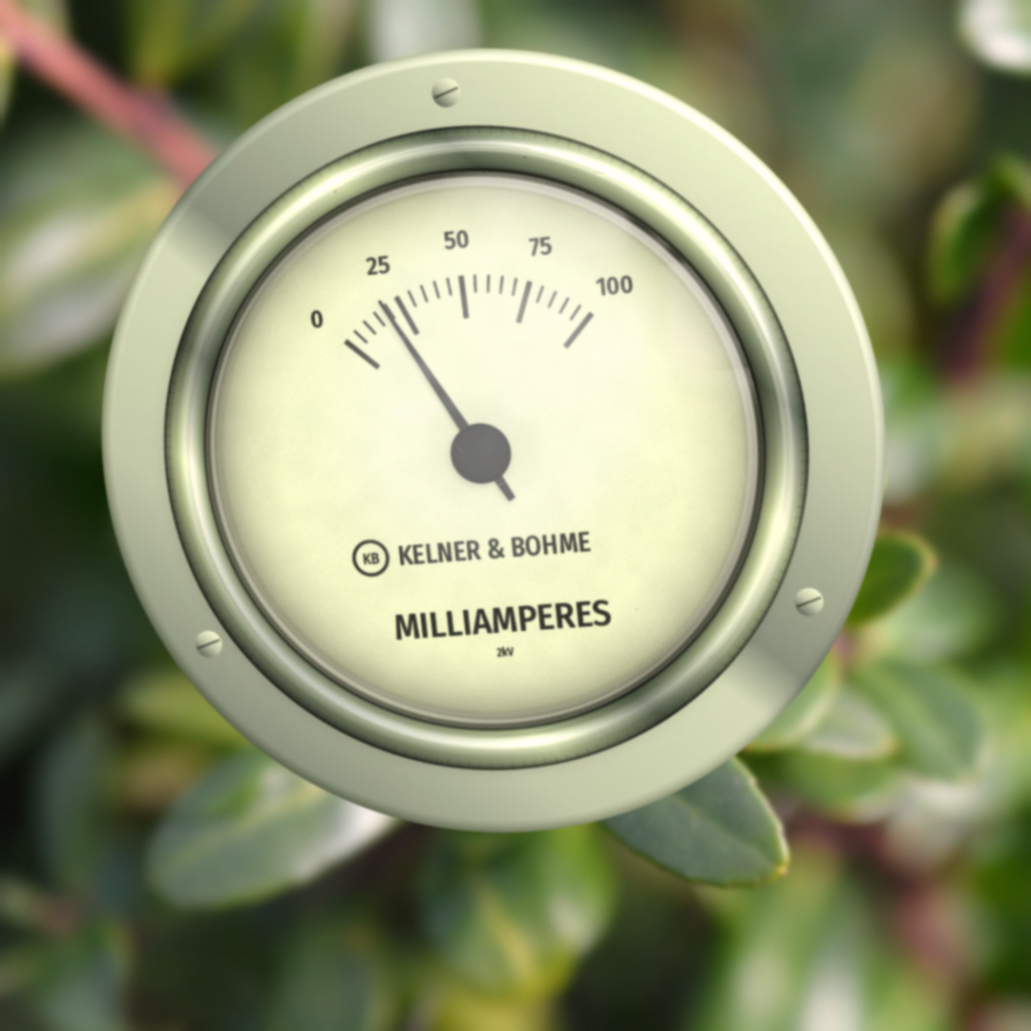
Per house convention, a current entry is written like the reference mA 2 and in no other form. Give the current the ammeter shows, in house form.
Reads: mA 20
